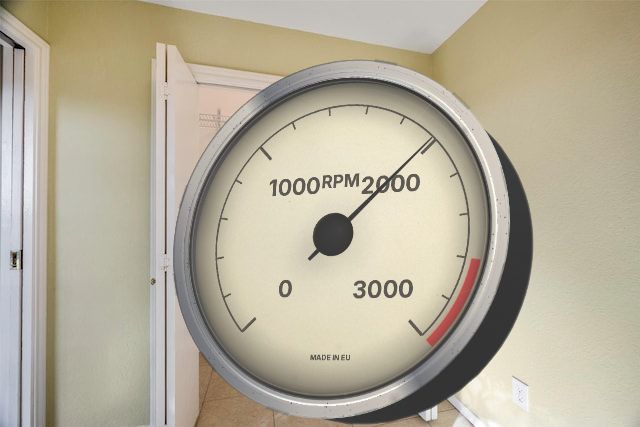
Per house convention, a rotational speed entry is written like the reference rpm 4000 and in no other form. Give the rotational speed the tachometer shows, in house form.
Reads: rpm 2000
